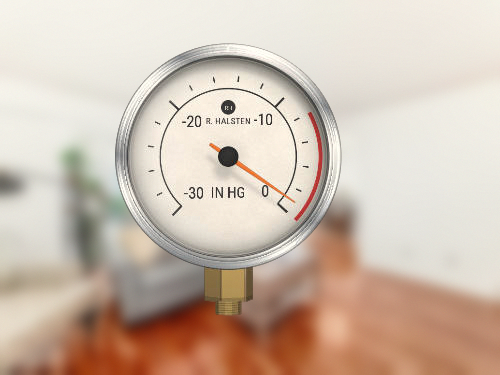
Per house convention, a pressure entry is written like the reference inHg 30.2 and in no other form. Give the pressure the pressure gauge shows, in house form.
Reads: inHg -1
